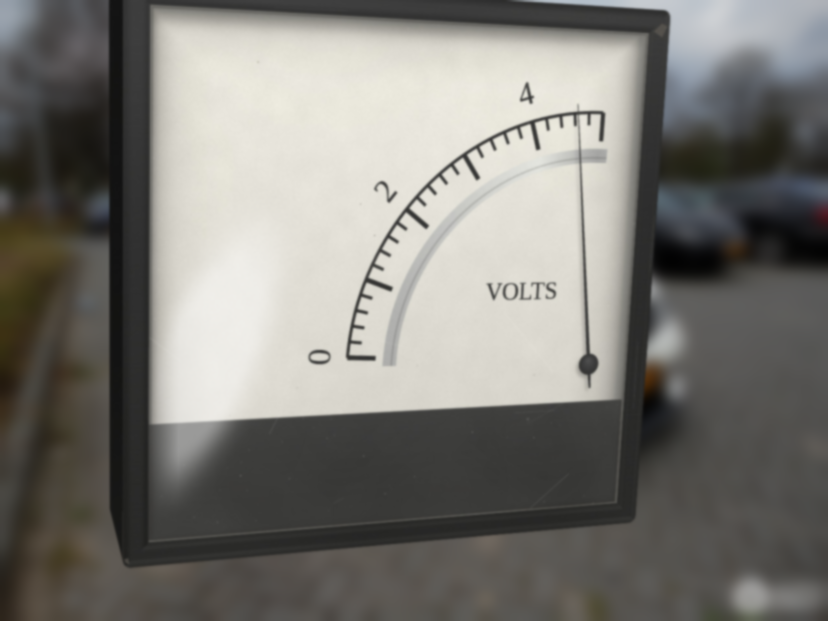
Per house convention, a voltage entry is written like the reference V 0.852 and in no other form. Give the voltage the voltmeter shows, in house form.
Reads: V 4.6
